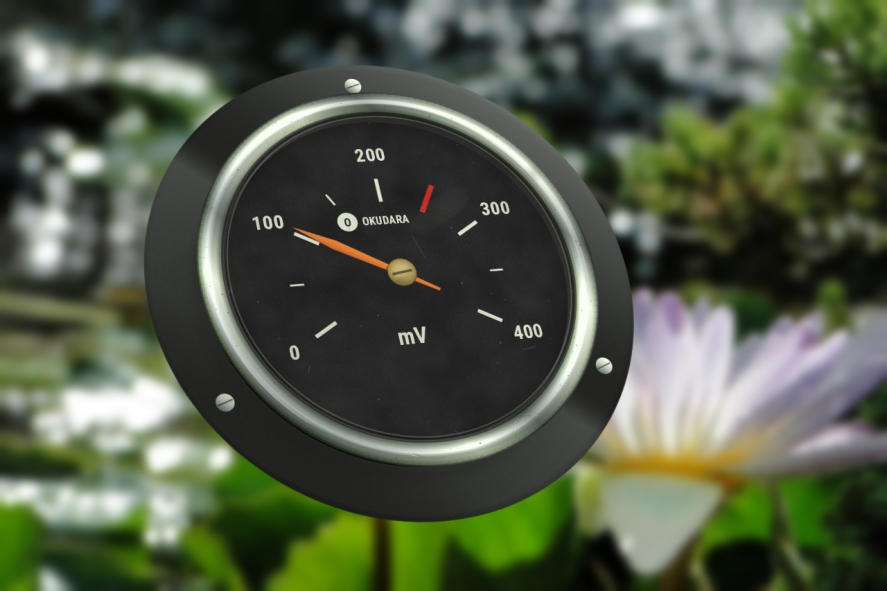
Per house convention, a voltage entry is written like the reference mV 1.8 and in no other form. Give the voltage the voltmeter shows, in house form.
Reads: mV 100
